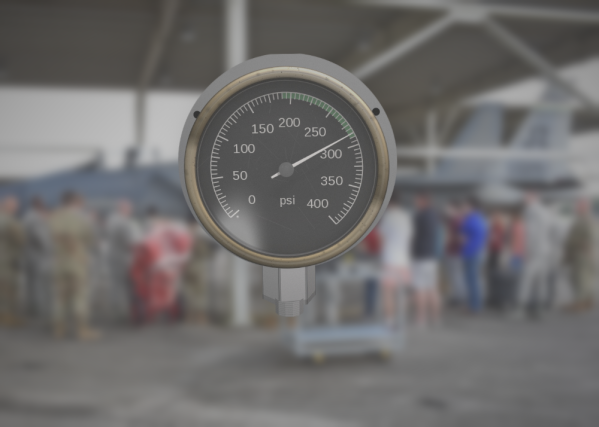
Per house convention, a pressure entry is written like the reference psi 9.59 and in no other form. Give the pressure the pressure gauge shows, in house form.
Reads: psi 285
